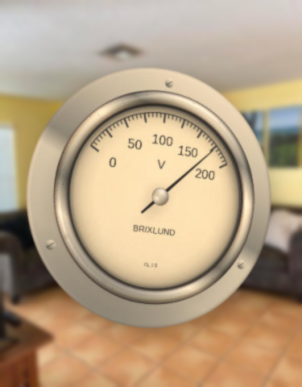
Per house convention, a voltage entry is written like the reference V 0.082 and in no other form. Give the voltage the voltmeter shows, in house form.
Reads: V 175
